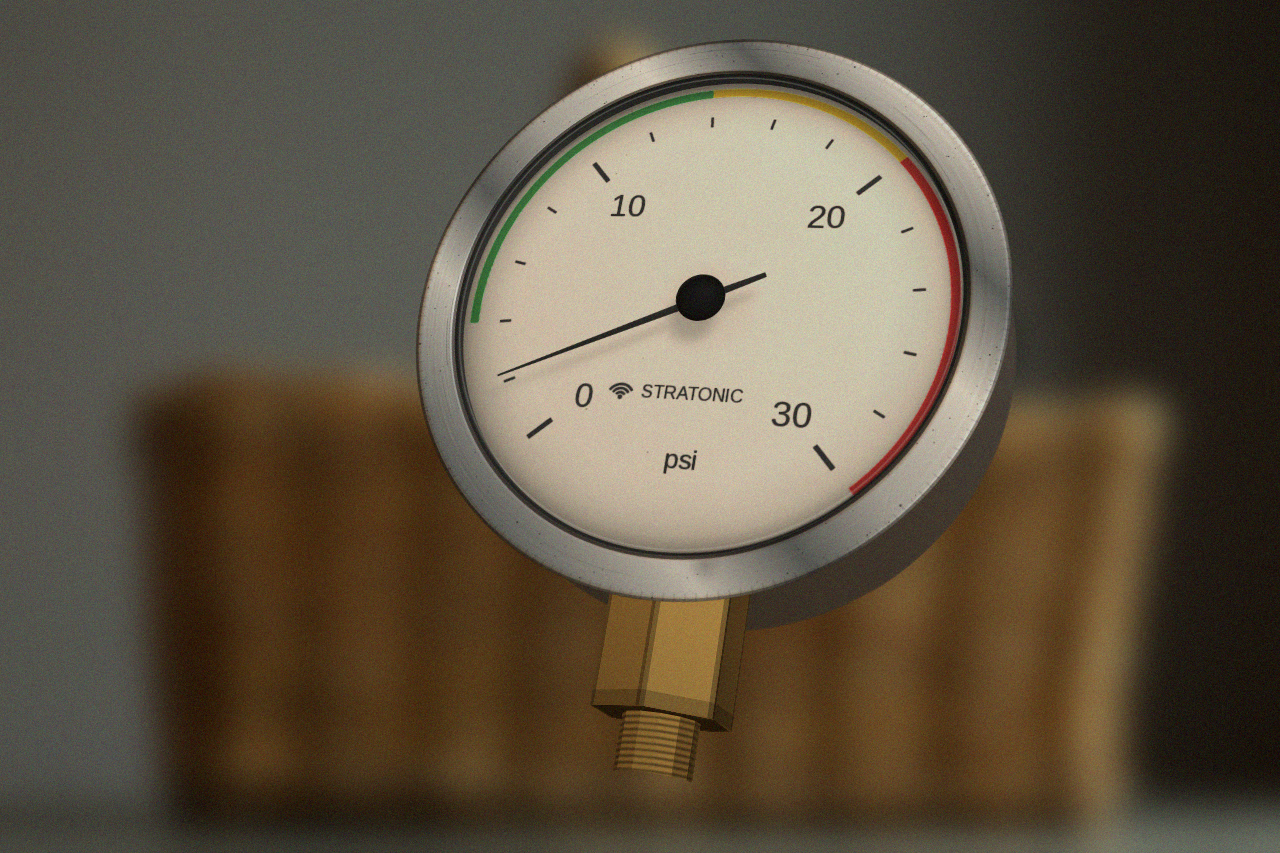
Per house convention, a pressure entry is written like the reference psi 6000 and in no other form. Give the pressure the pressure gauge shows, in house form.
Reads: psi 2
